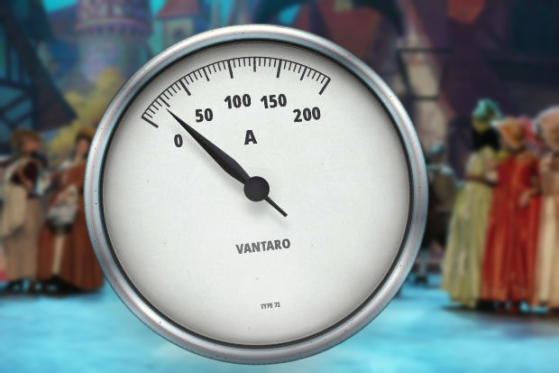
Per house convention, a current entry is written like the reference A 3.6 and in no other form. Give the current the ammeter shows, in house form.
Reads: A 20
